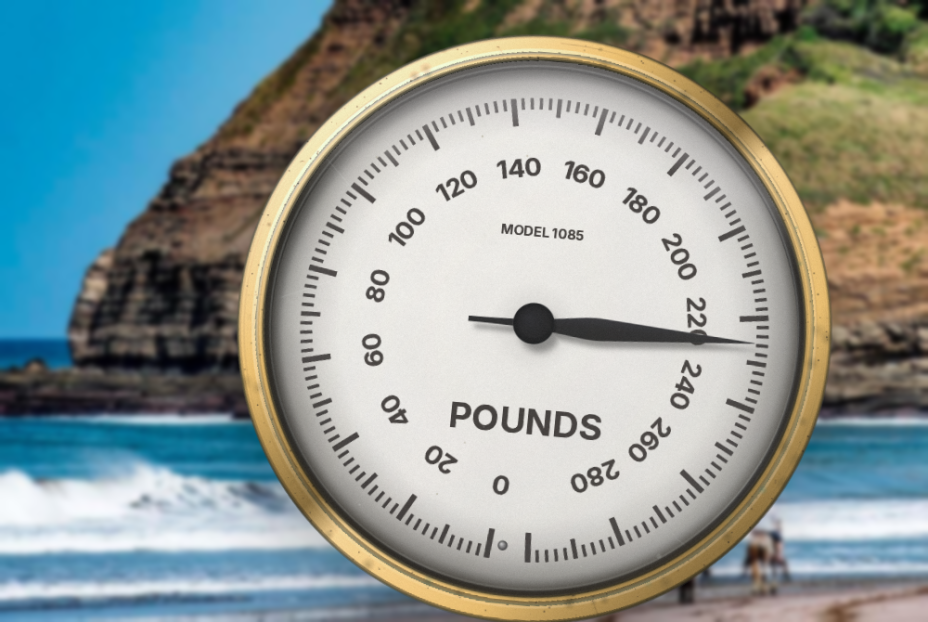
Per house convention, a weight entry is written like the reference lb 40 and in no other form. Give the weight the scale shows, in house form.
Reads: lb 226
